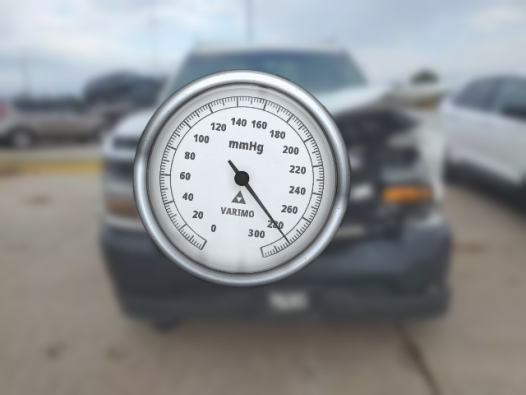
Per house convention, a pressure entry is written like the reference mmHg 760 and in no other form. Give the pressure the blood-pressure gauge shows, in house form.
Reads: mmHg 280
